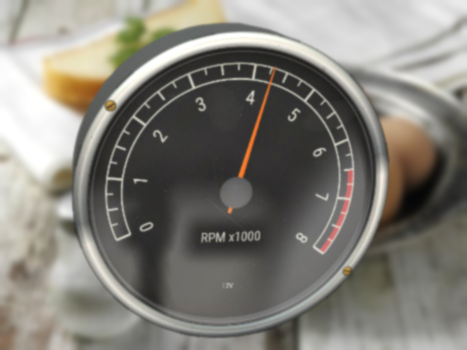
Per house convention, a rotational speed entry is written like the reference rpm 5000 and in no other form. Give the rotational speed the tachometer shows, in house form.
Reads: rpm 4250
